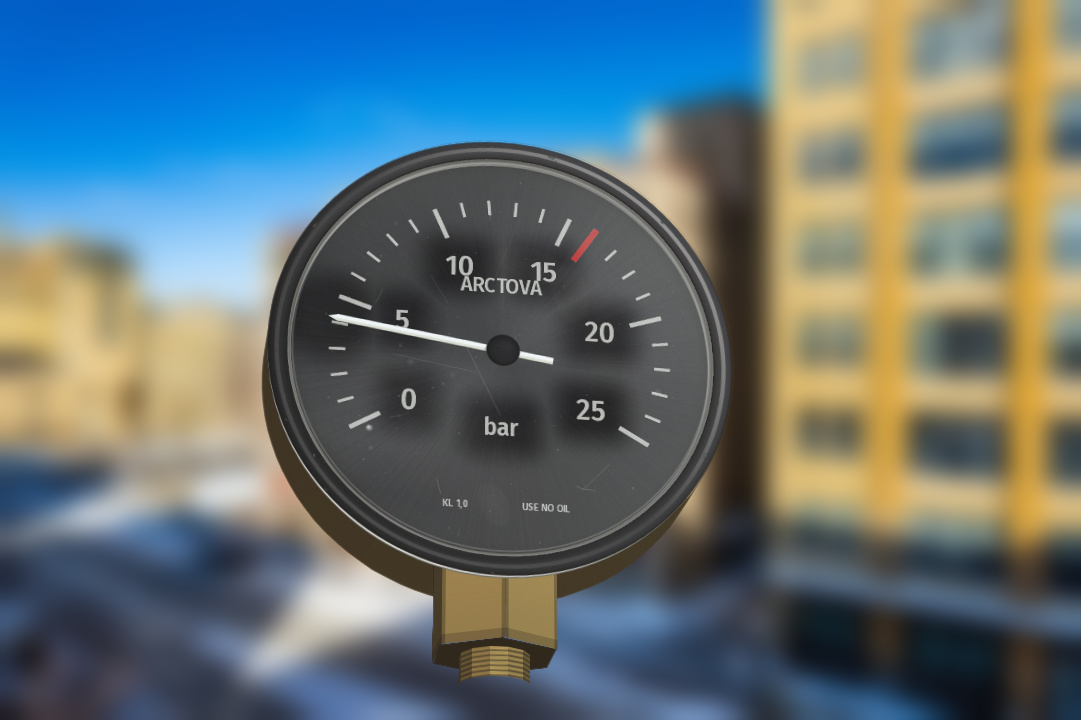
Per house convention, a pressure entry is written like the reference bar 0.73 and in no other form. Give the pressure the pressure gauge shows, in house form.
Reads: bar 4
